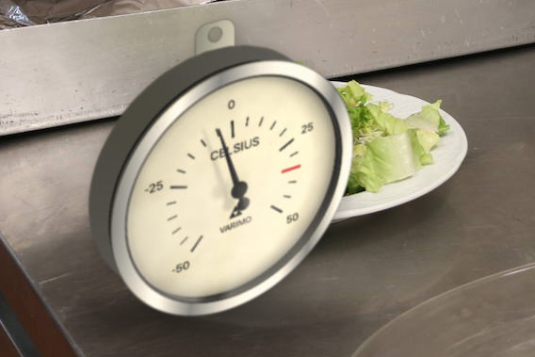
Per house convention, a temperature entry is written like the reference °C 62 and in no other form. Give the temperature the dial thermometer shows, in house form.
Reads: °C -5
